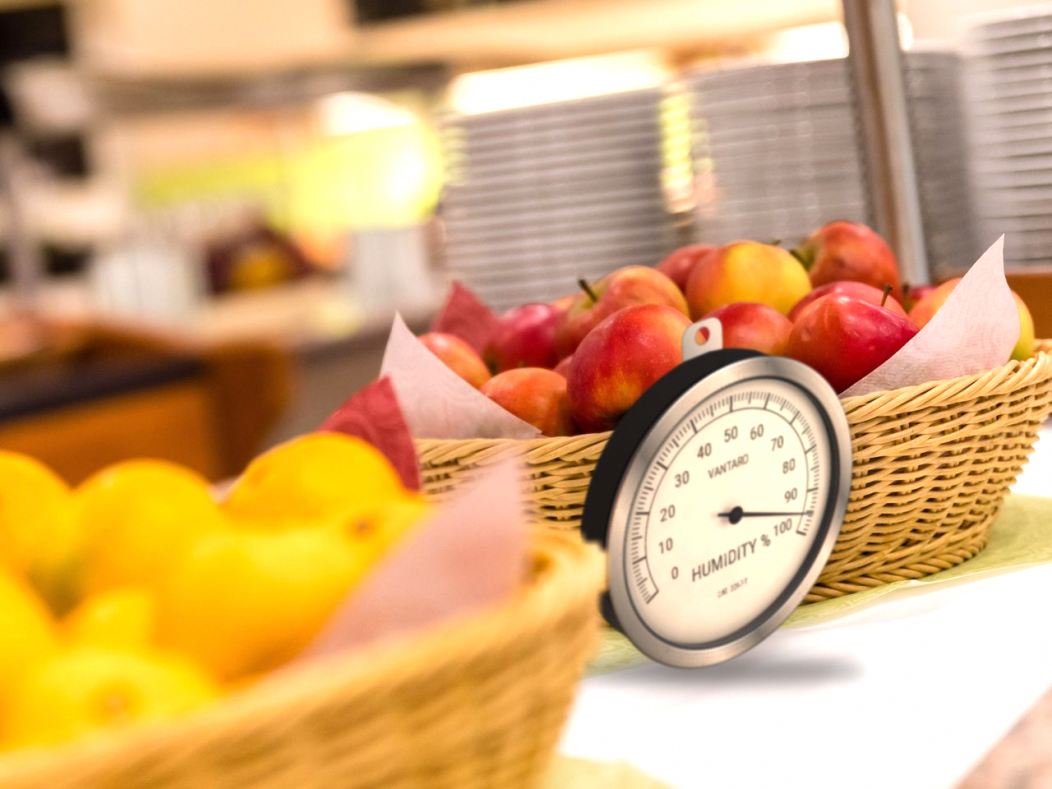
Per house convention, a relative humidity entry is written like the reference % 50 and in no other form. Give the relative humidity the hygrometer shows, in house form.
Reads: % 95
